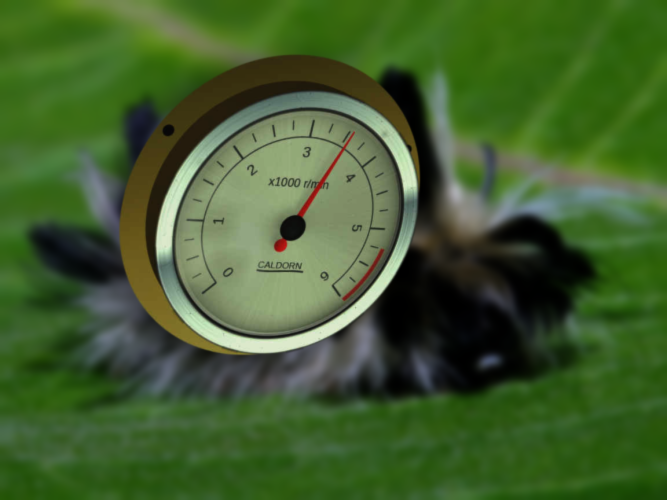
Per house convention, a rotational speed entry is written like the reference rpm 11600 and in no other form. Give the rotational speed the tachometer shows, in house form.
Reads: rpm 3500
